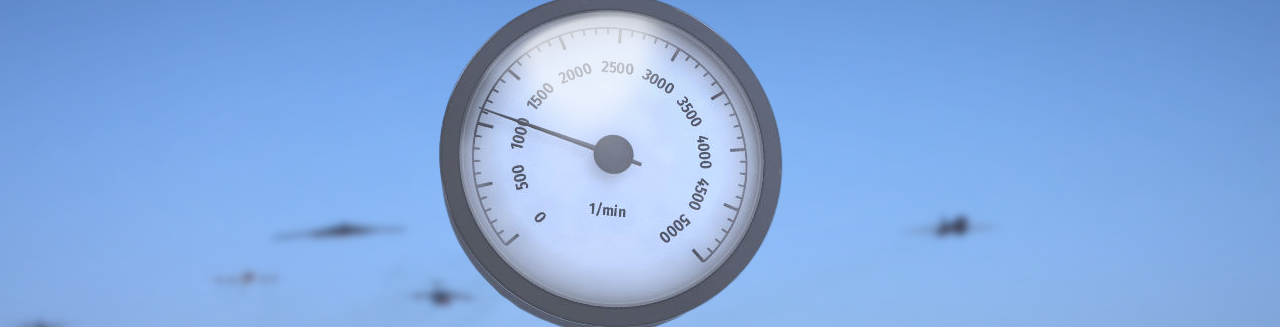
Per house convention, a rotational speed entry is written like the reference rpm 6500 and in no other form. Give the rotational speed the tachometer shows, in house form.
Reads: rpm 1100
